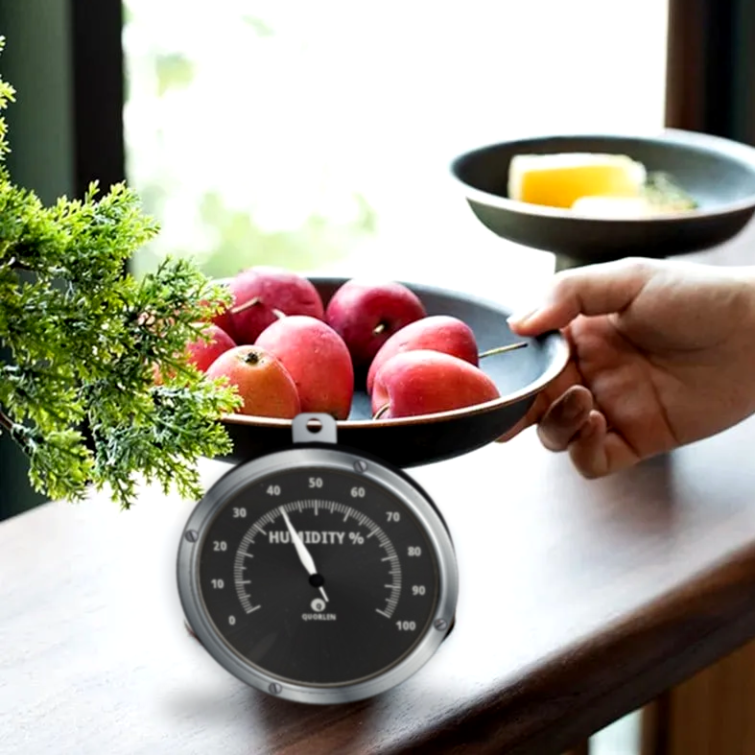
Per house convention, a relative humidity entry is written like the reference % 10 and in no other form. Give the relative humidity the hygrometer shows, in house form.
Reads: % 40
